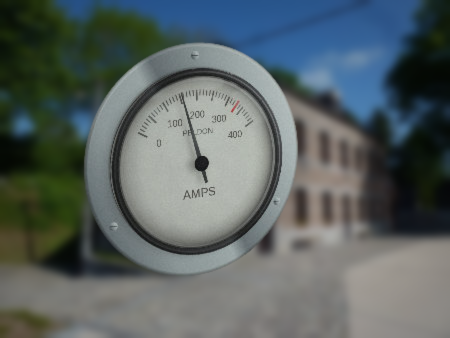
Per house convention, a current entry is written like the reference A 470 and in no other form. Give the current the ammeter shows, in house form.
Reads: A 150
